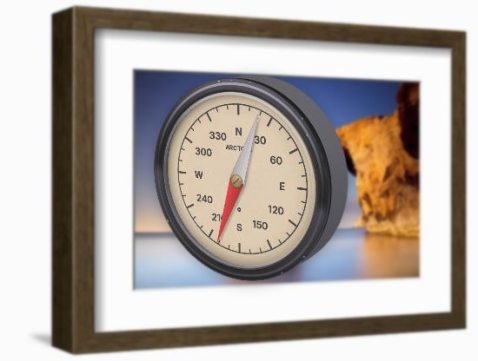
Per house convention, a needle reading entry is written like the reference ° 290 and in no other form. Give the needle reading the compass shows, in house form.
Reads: ° 200
